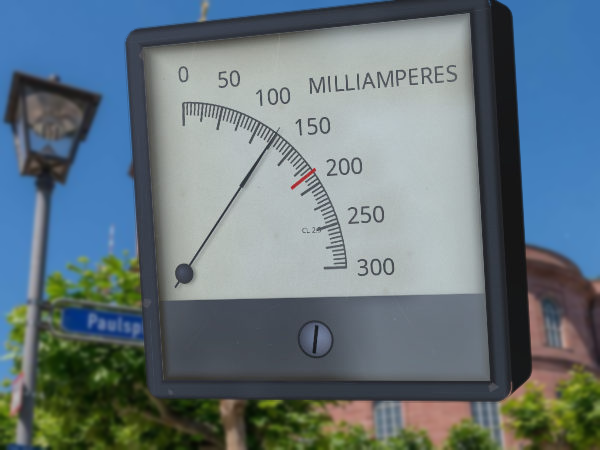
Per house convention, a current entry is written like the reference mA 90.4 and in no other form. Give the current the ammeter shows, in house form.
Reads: mA 125
